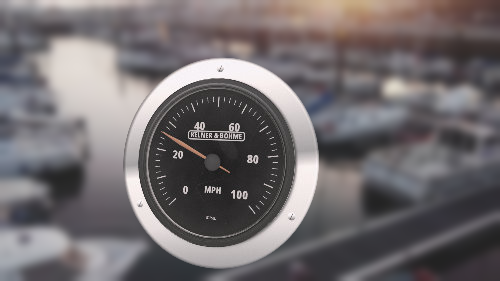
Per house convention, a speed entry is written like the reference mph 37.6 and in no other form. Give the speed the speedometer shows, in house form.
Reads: mph 26
